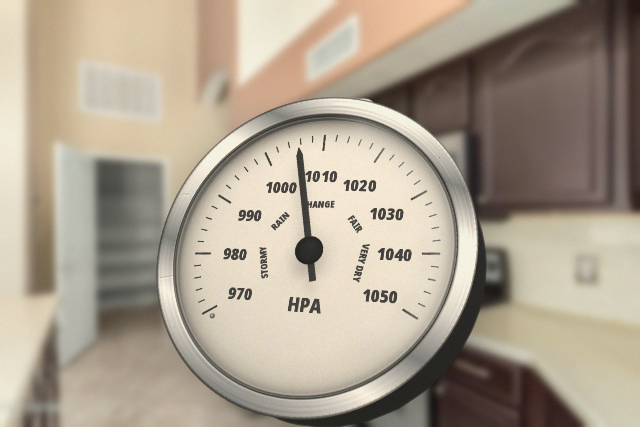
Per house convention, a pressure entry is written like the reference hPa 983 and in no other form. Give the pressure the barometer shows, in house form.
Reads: hPa 1006
